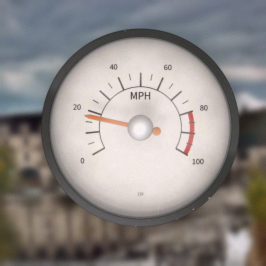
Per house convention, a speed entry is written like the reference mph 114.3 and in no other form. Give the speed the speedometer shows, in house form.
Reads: mph 17.5
